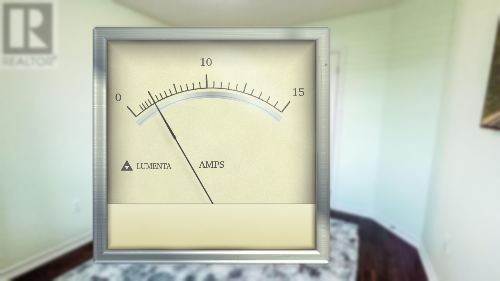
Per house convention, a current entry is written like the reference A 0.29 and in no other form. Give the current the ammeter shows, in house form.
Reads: A 5
